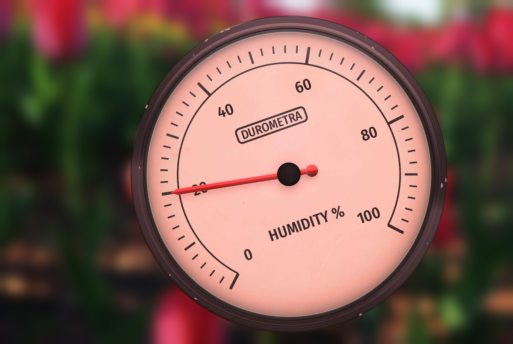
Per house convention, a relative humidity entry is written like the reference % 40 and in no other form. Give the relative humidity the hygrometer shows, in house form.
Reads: % 20
